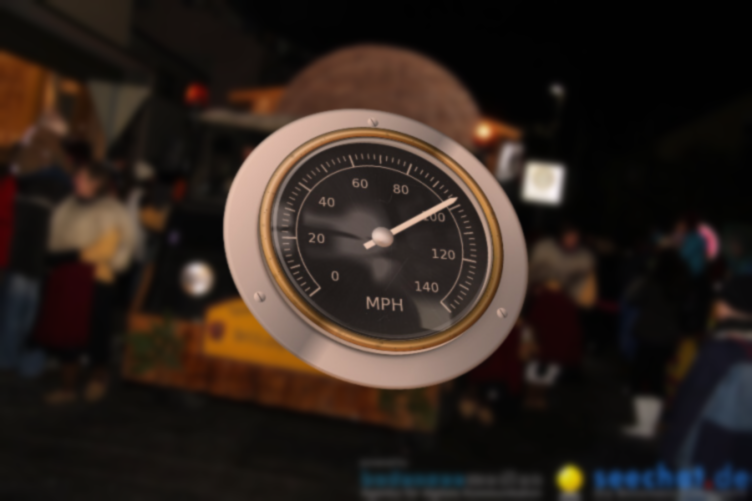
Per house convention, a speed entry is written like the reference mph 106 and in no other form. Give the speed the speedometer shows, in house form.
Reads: mph 98
